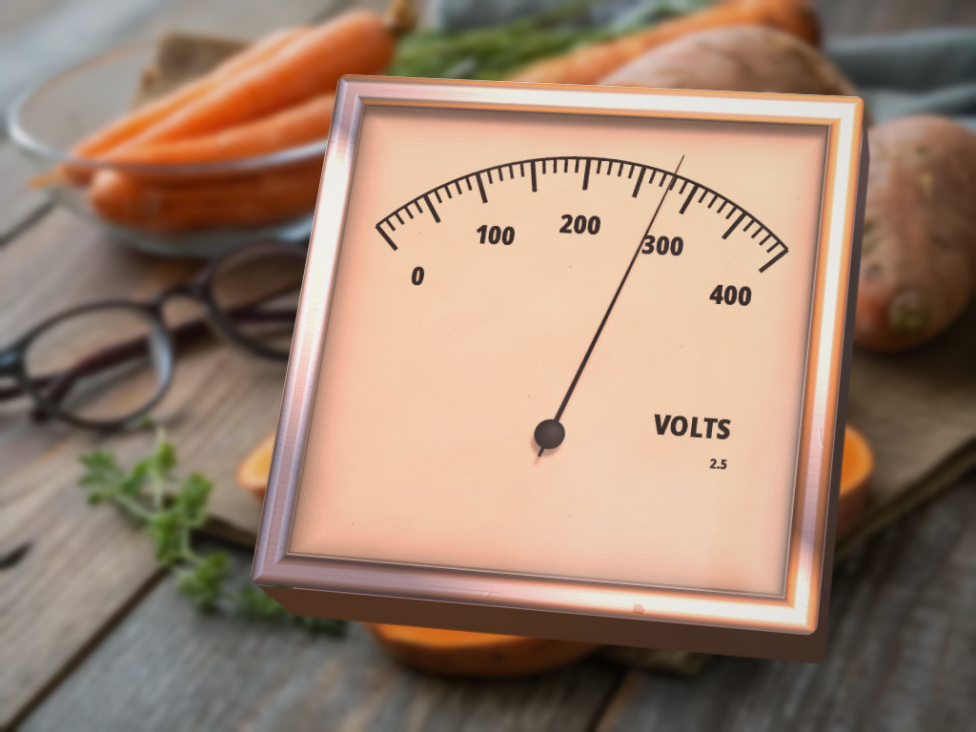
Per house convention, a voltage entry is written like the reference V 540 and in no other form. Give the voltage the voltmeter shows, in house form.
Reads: V 280
